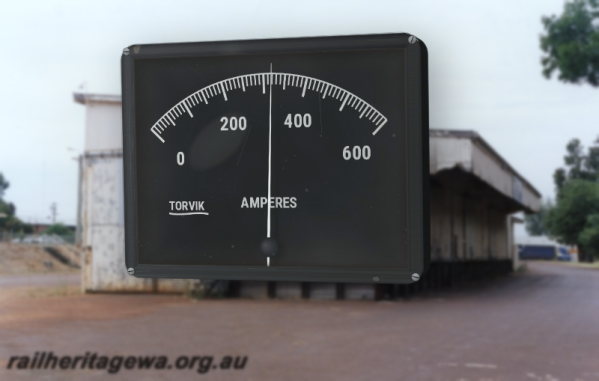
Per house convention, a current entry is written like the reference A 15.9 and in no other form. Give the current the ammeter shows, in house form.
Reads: A 320
